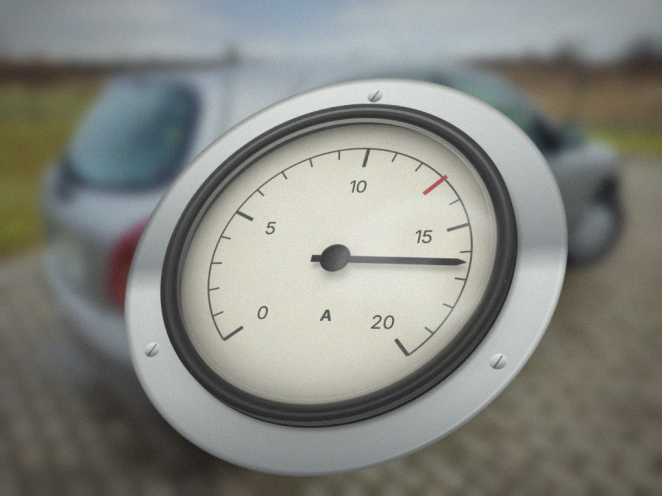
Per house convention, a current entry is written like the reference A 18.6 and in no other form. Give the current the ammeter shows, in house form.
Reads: A 16.5
